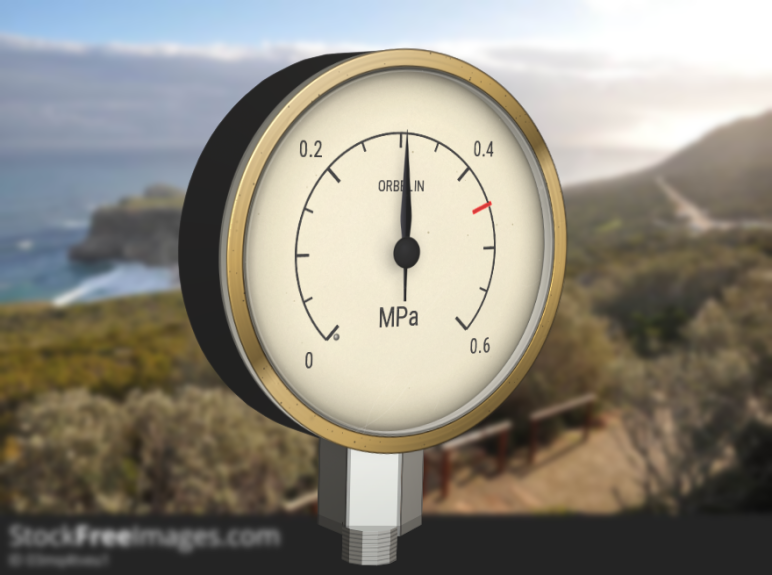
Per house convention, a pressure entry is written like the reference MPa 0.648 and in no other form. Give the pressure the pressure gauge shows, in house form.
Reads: MPa 0.3
